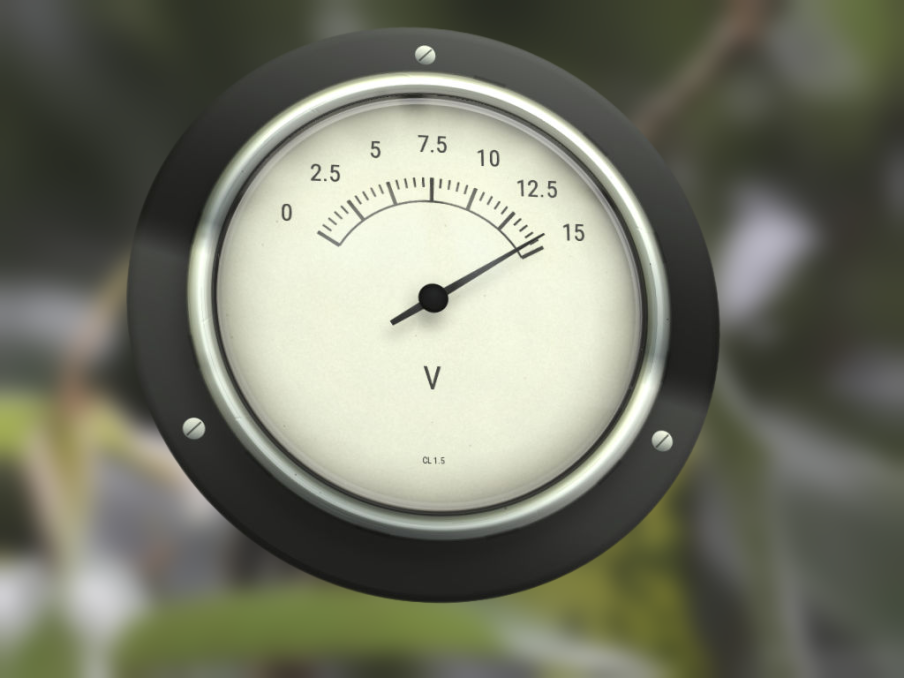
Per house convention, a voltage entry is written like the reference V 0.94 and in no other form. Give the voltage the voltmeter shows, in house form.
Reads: V 14.5
